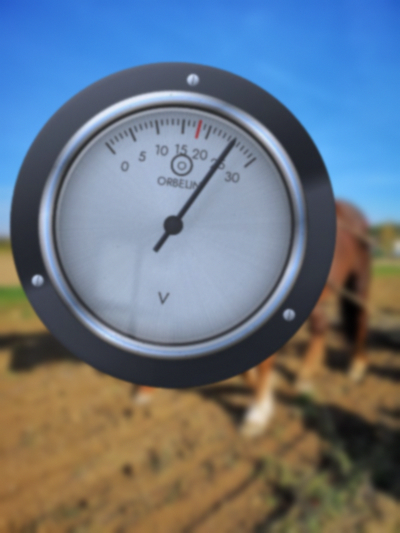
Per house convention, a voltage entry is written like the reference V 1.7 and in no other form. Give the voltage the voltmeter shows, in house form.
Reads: V 25
